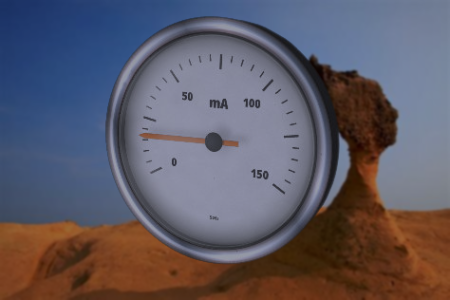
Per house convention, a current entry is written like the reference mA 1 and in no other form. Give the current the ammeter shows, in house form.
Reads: mA 17.5
